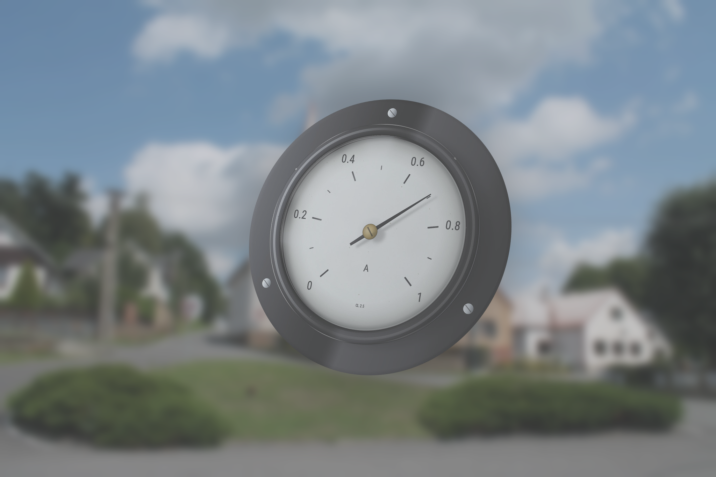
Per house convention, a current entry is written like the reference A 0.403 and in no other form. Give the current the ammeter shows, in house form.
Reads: A 0.7
